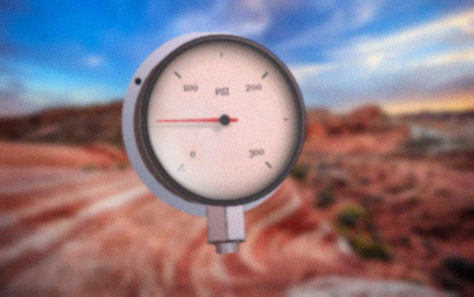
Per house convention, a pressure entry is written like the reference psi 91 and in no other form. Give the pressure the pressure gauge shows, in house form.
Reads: psi 50
